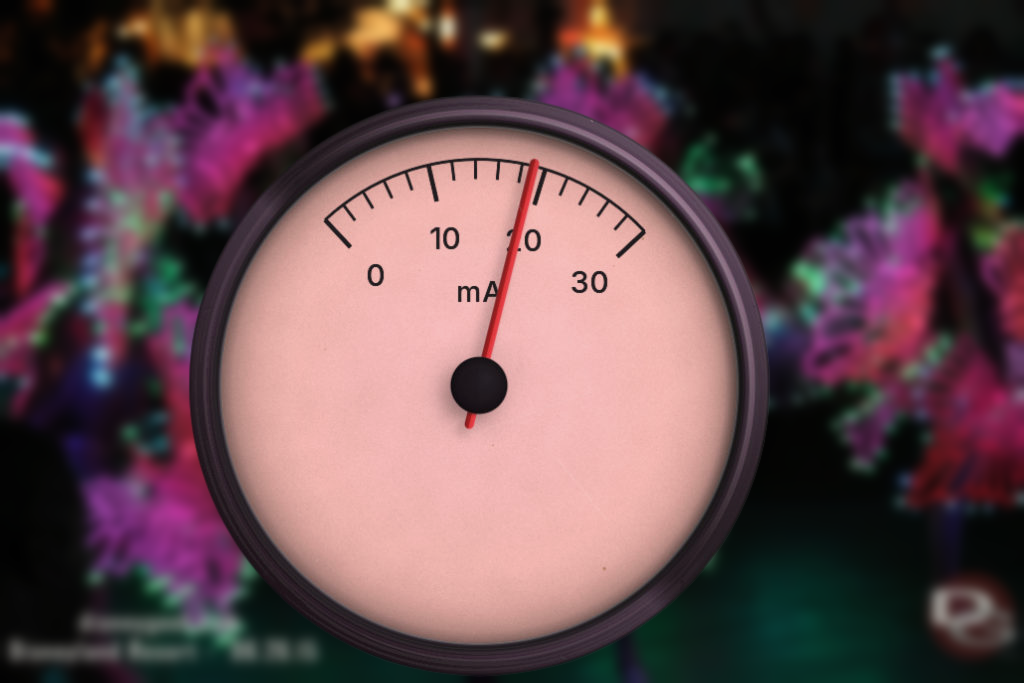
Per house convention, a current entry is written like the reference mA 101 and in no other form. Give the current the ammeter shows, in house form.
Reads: mA 19
